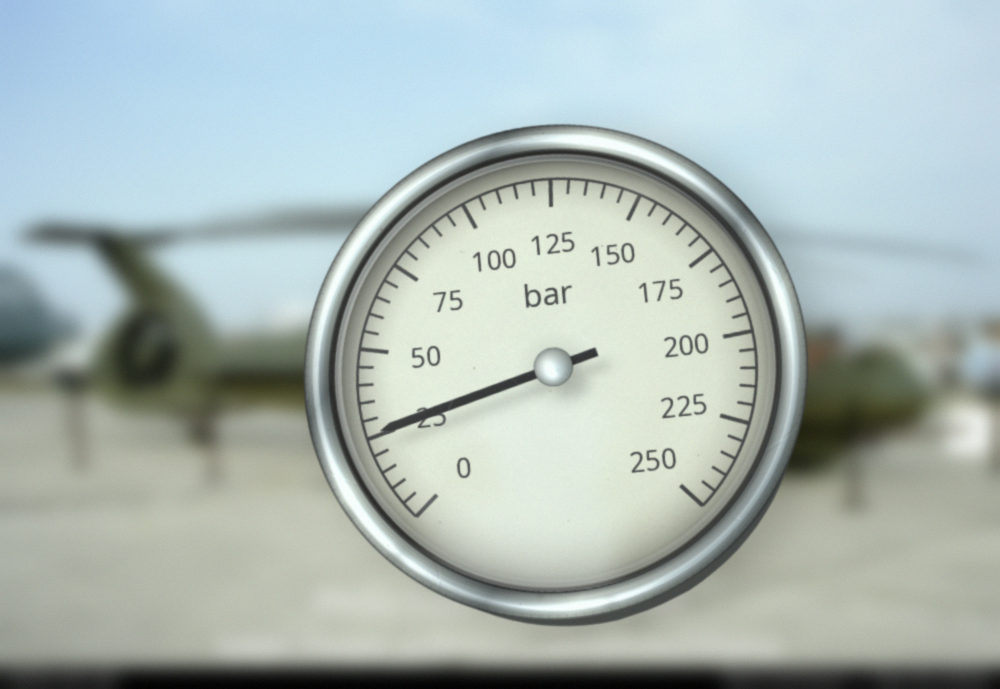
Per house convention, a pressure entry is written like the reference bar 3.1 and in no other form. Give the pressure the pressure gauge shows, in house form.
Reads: bar 25
